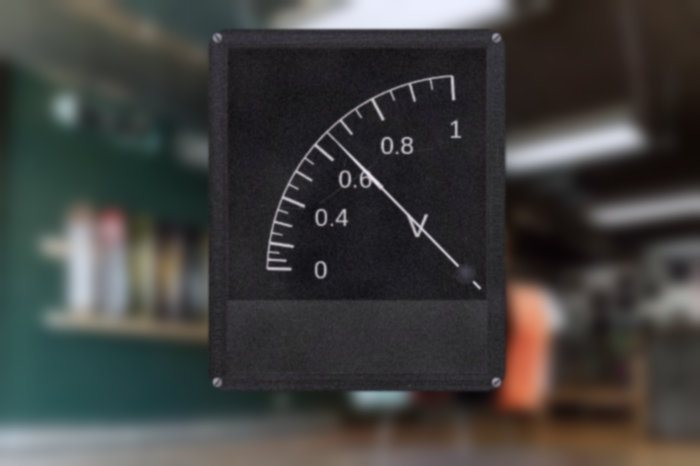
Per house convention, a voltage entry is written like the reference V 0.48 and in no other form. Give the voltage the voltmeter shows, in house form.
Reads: V 0.65
